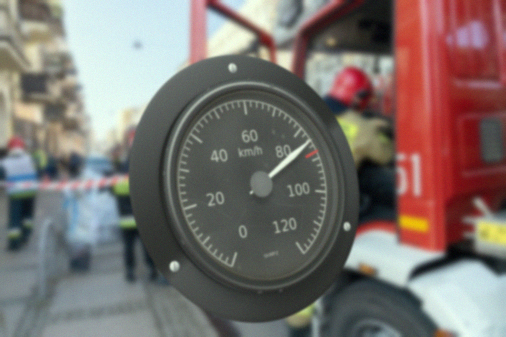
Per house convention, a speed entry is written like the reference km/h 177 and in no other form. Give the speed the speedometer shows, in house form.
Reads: km/h 84
